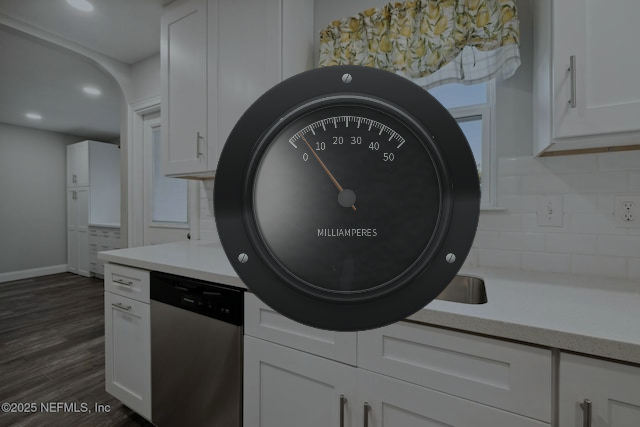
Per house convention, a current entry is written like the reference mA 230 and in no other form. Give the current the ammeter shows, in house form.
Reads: mA 5
